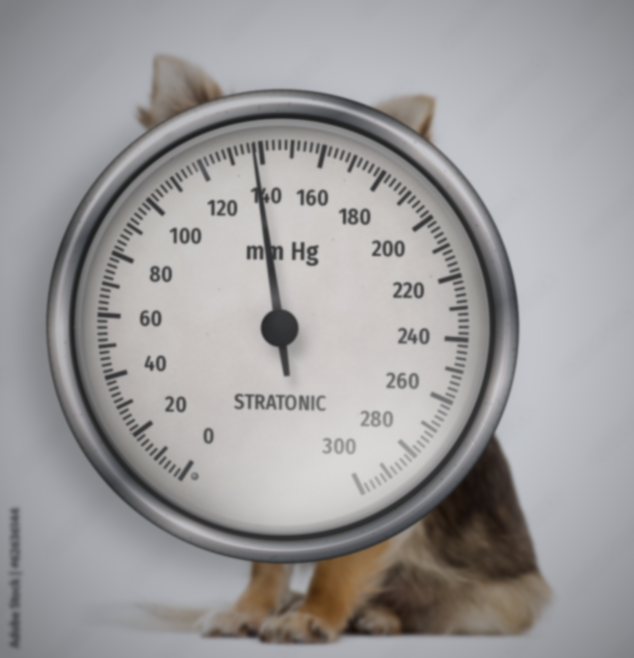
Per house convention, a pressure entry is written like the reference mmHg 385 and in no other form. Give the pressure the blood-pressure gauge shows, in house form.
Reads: mmHg 138
